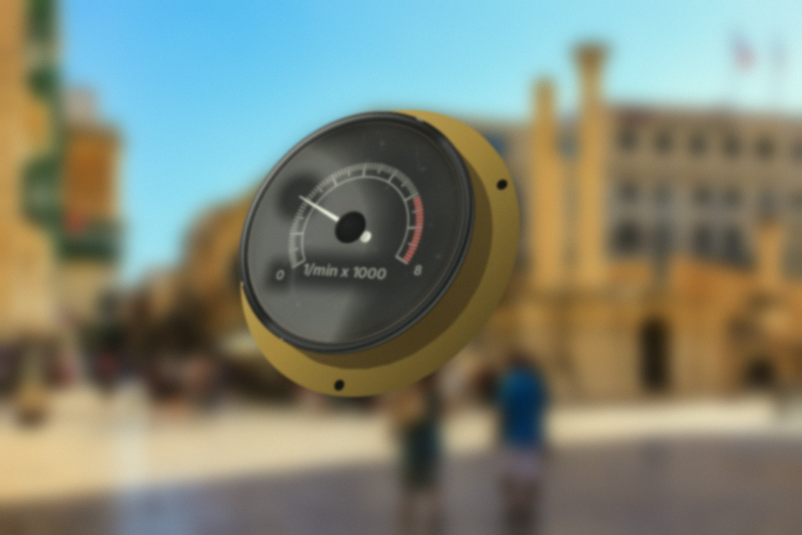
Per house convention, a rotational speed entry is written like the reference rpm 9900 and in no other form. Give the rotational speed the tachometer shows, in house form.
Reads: rpm 2000
